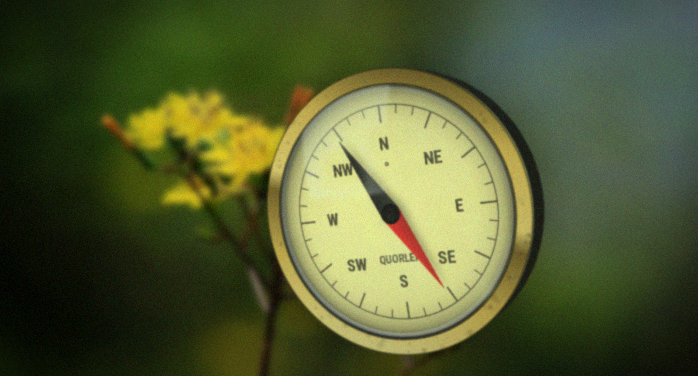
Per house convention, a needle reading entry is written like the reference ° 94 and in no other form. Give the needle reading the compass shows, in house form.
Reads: ° 150
